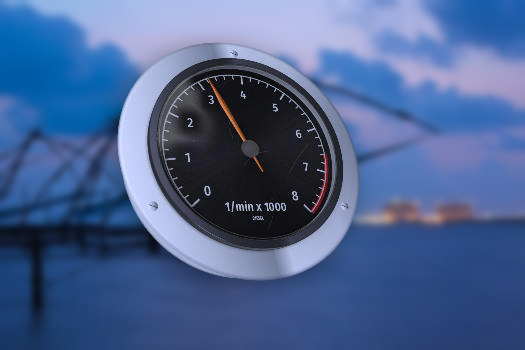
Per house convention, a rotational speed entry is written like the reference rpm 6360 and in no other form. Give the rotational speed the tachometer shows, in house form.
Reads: rpm 3200
